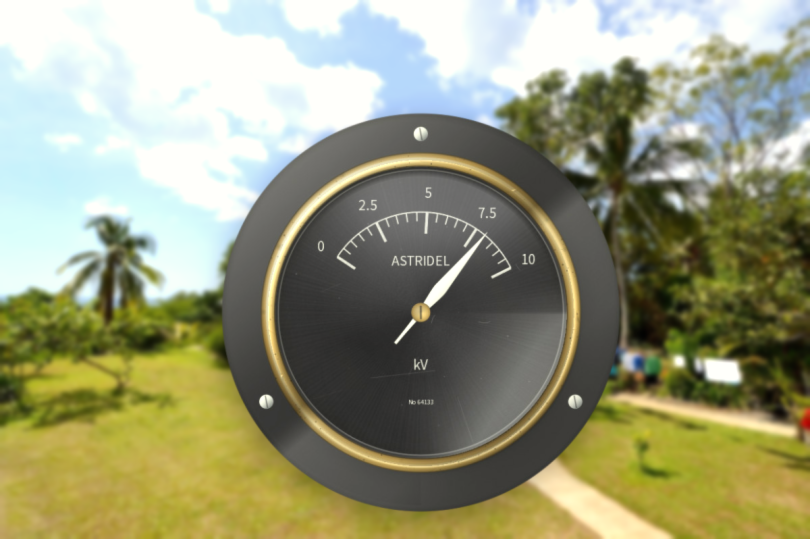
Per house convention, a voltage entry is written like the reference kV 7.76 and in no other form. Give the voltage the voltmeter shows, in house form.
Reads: kV 8
